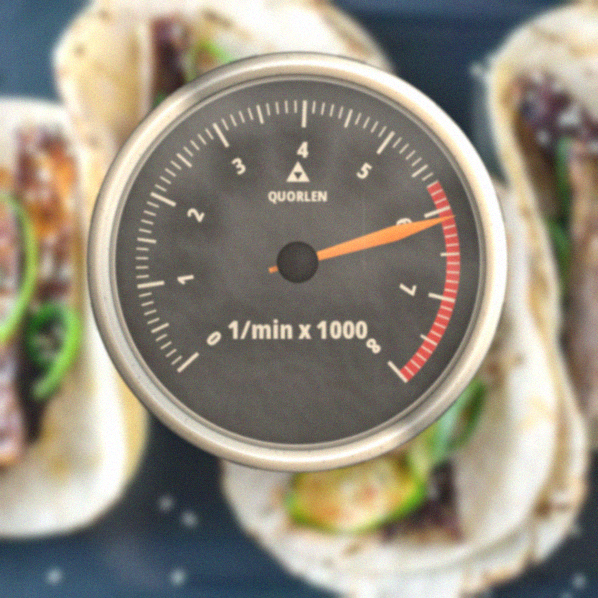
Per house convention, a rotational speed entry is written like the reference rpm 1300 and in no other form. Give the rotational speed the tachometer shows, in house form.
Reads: rpm 6100
